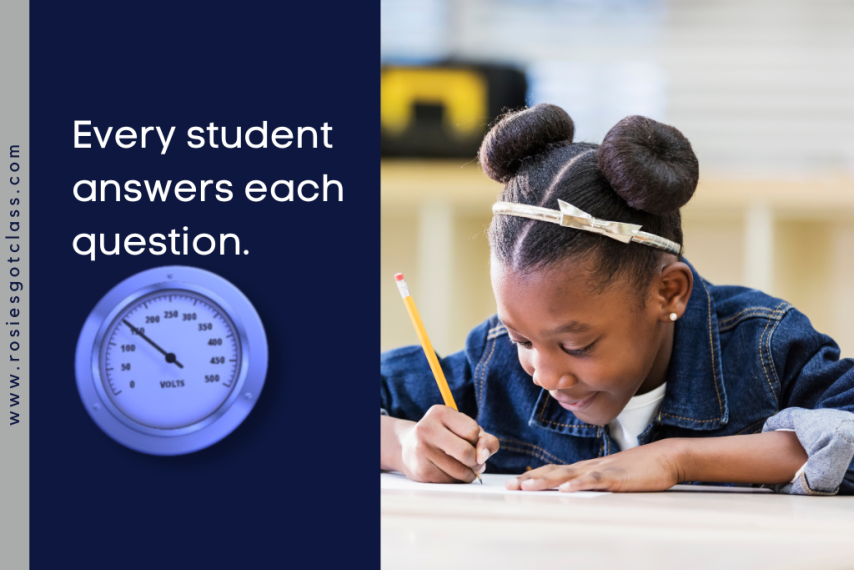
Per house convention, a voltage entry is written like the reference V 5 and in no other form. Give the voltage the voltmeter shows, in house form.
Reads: V 150
